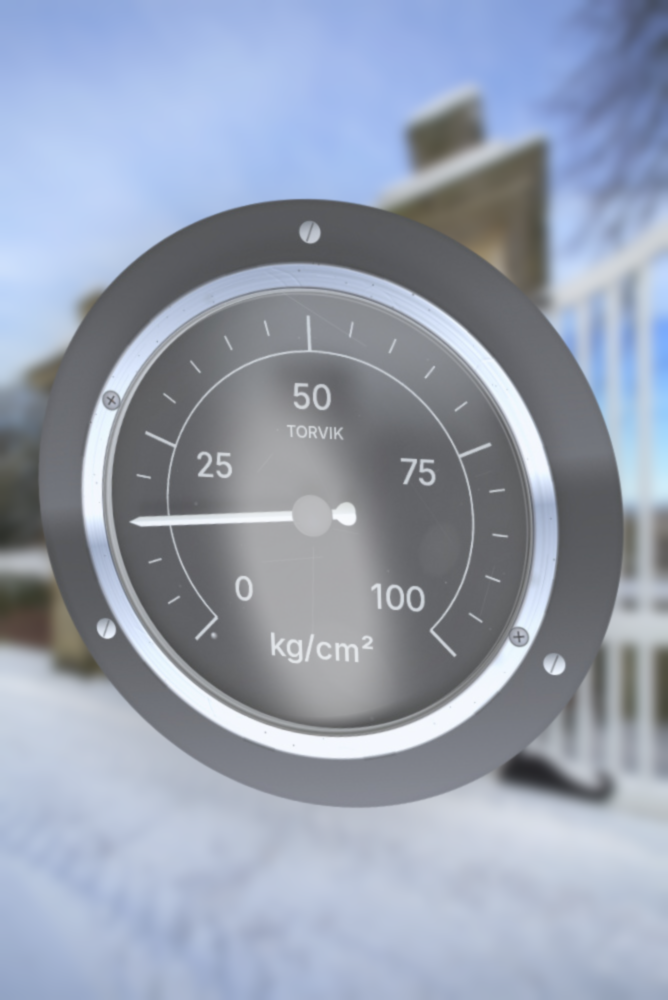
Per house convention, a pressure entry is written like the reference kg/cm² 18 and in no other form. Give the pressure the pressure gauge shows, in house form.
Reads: kg/cm² 15
